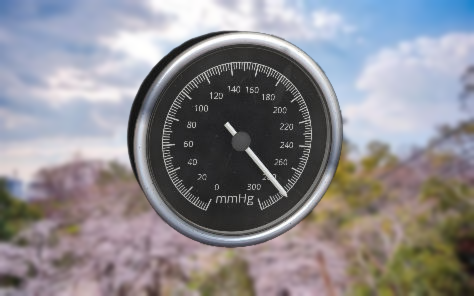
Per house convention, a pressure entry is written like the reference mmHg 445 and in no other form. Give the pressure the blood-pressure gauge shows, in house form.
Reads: mmHg 280
